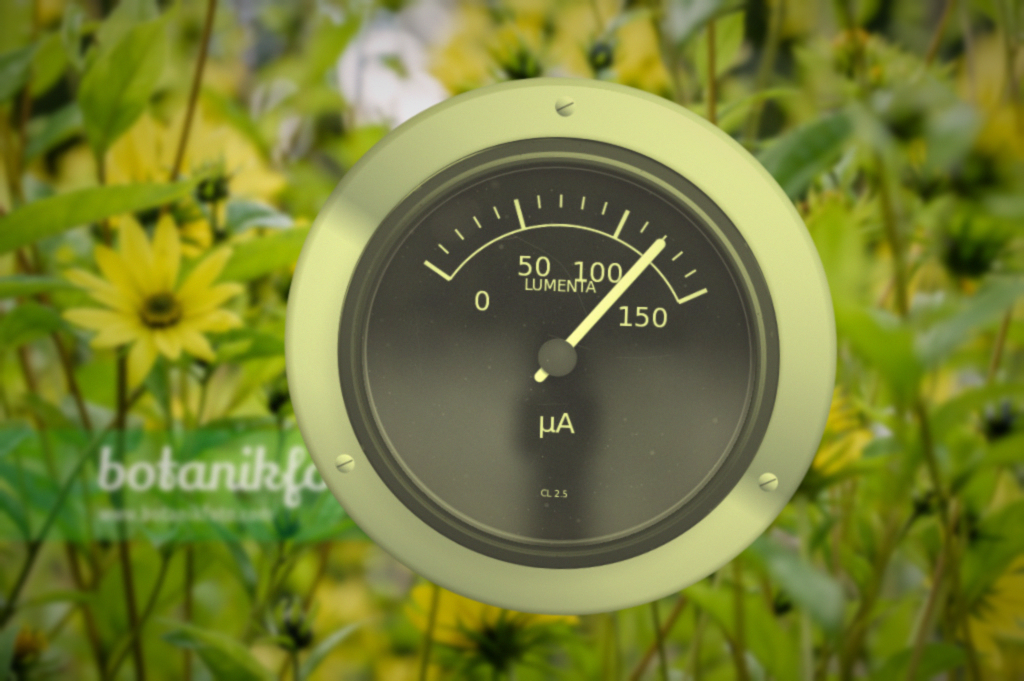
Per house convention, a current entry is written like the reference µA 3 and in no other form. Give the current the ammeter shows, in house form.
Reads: µA 120
